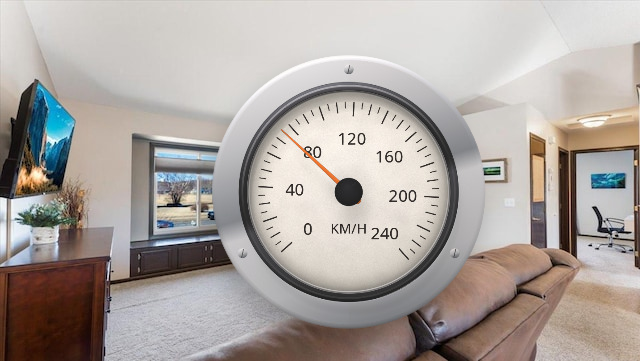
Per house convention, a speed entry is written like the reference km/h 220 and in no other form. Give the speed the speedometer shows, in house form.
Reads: km/h 75
